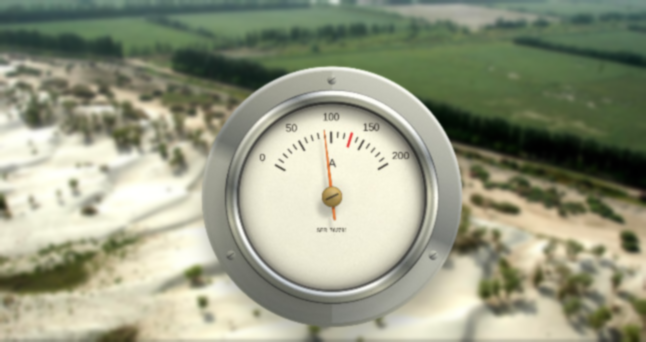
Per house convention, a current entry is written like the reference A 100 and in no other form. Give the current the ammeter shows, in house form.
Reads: A 90
